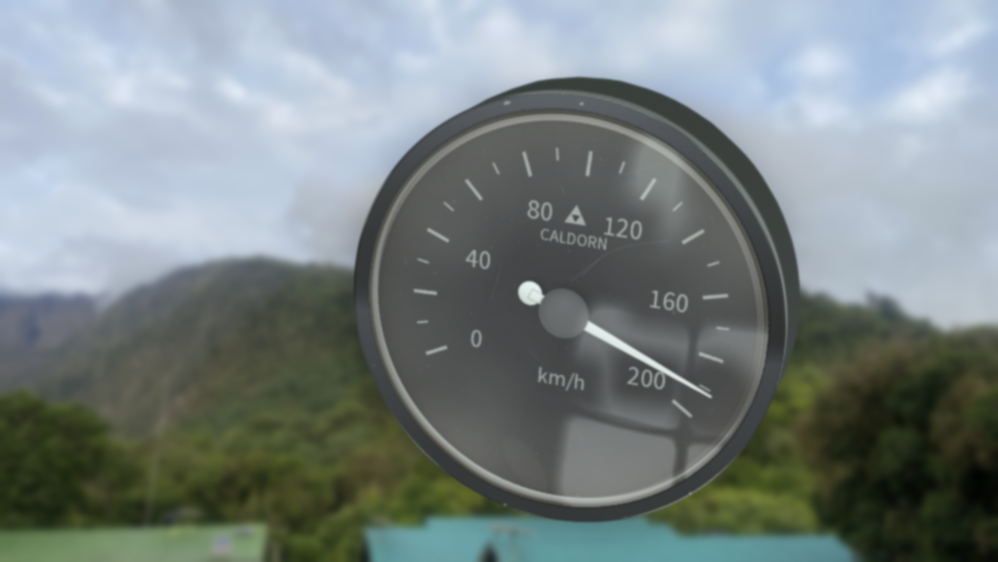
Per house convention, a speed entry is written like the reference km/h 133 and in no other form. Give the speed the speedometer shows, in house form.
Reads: km/h 190
